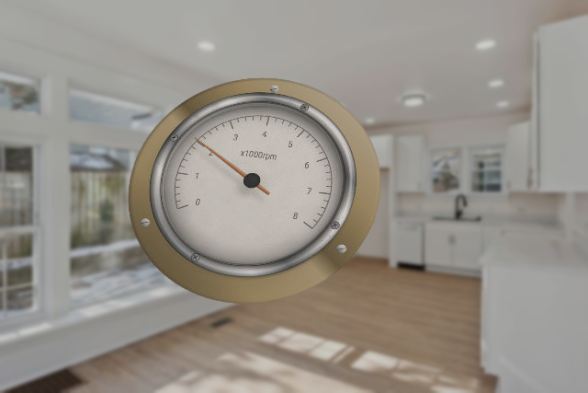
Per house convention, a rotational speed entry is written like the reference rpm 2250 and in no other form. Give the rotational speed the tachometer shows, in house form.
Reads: rpm 2000
